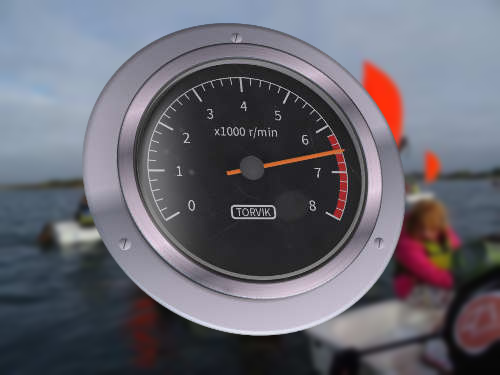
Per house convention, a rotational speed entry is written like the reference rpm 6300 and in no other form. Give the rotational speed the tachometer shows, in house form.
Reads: rpm 6600
